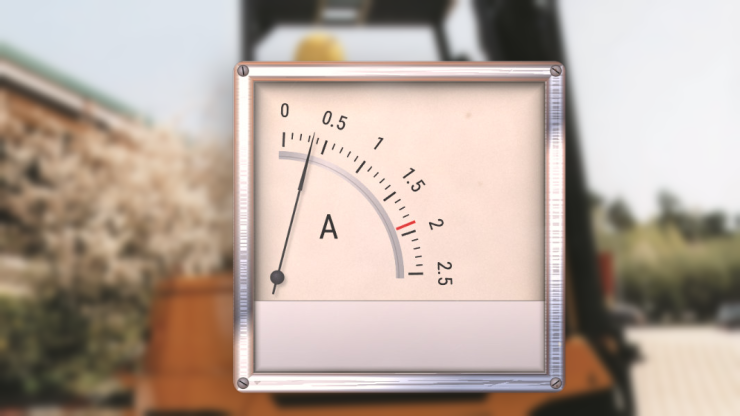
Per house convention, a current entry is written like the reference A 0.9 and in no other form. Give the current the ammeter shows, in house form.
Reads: A 0.35
